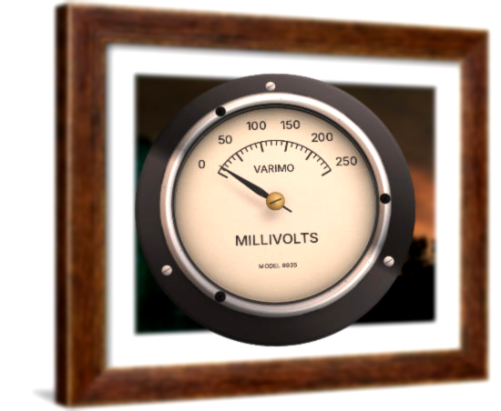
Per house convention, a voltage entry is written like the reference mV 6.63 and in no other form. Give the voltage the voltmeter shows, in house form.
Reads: mV 10
